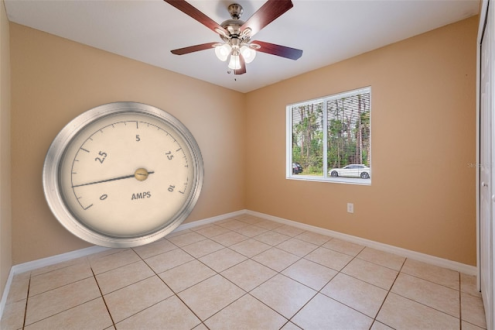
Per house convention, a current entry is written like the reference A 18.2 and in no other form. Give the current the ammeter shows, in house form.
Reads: A 1
